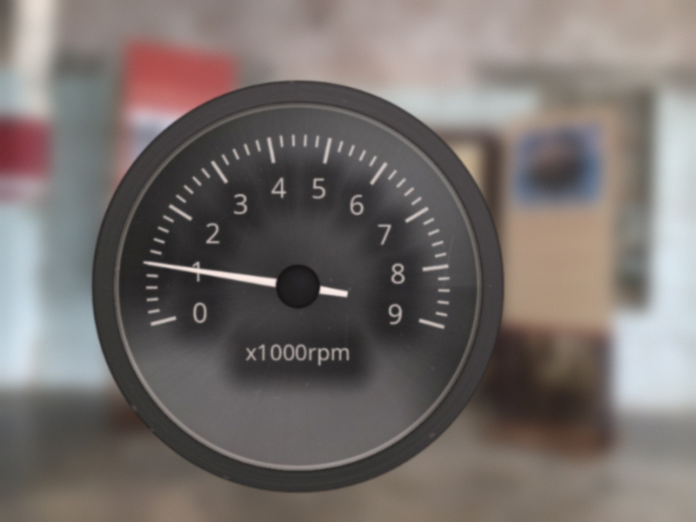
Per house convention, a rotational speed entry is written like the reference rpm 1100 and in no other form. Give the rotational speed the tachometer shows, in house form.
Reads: rpm 1000
